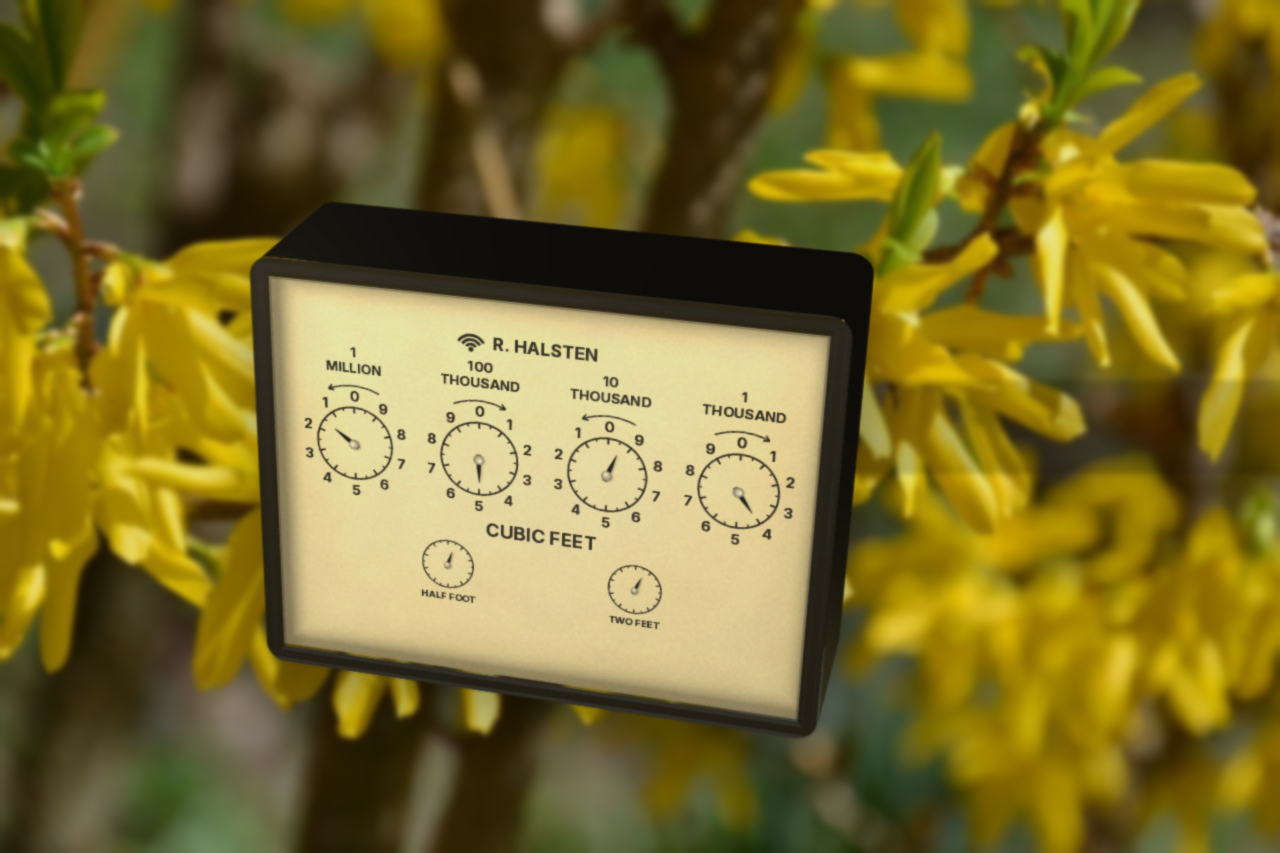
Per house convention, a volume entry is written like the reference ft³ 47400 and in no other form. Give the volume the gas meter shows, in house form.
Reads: ft³ 149400
